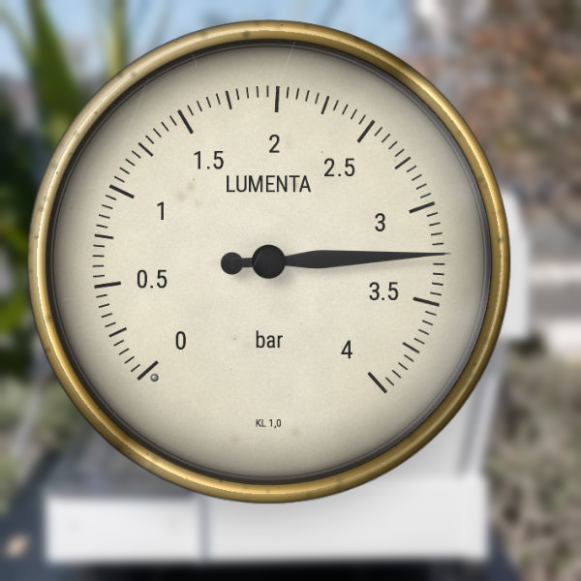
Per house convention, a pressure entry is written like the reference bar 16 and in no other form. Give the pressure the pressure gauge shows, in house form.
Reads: bar 3.25
